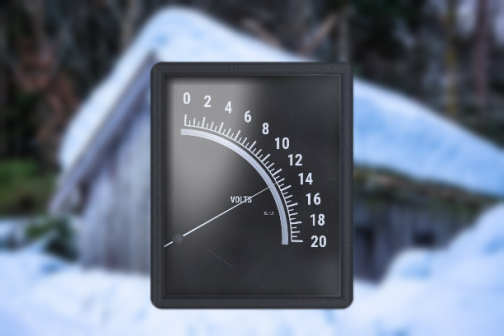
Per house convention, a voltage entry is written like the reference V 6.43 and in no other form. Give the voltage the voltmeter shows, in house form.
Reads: V 13
